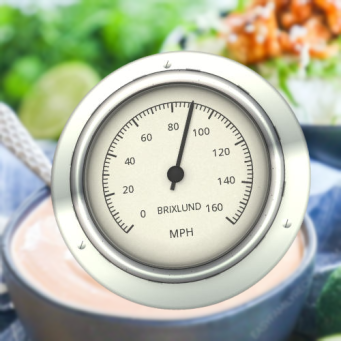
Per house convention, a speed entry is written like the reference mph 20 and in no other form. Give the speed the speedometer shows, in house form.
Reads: mph 90
